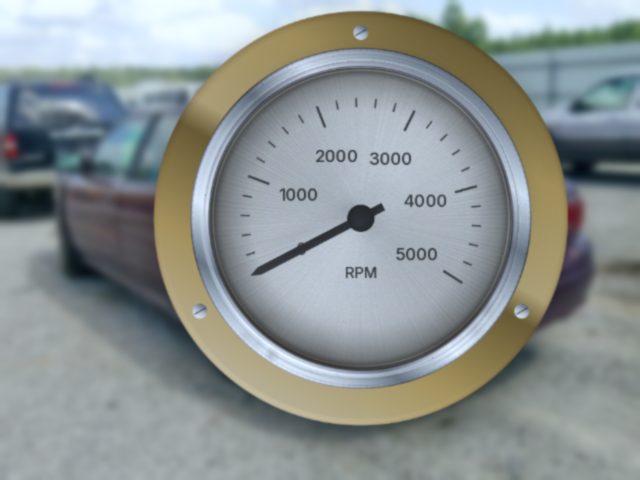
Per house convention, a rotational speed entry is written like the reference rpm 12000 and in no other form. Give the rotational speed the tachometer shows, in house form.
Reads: rpm 0
